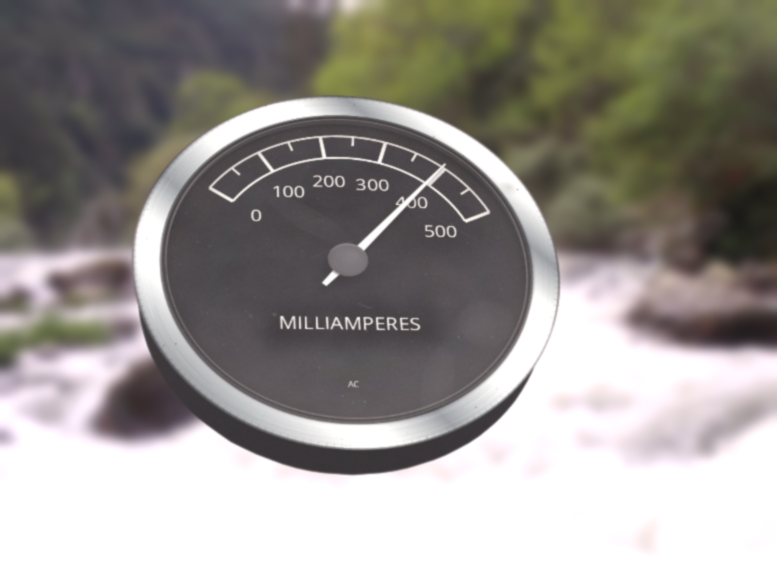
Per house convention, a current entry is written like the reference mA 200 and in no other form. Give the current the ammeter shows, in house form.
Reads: mA 400
